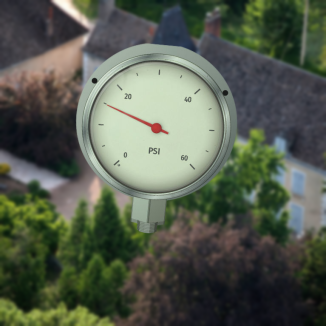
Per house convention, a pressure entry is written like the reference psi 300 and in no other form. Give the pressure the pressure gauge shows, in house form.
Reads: psi 15
